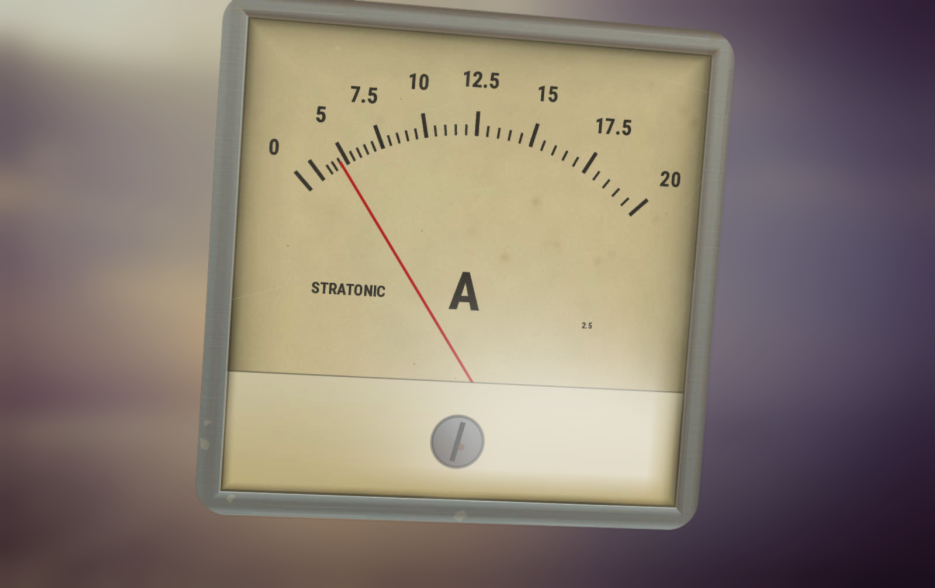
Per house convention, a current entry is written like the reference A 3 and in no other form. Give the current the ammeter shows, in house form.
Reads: A 4.5
